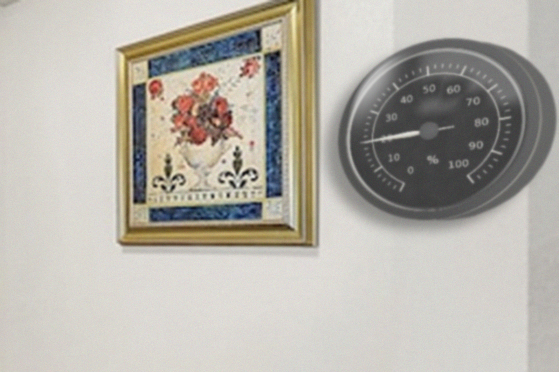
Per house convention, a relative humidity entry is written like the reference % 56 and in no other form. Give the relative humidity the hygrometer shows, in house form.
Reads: % 20
